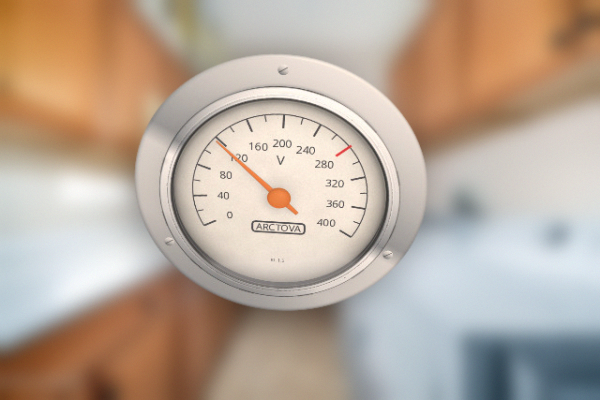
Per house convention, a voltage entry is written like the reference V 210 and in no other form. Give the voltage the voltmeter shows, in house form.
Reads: V 120
